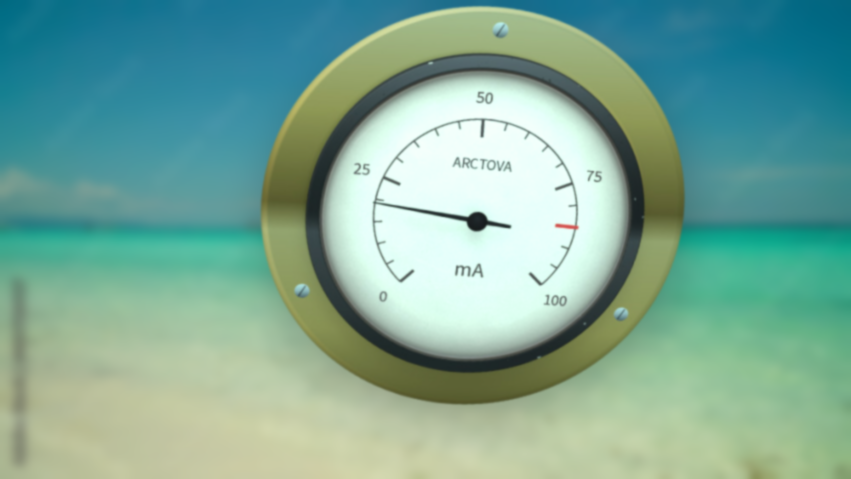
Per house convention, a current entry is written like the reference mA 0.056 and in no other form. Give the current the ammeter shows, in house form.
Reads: mA 20
